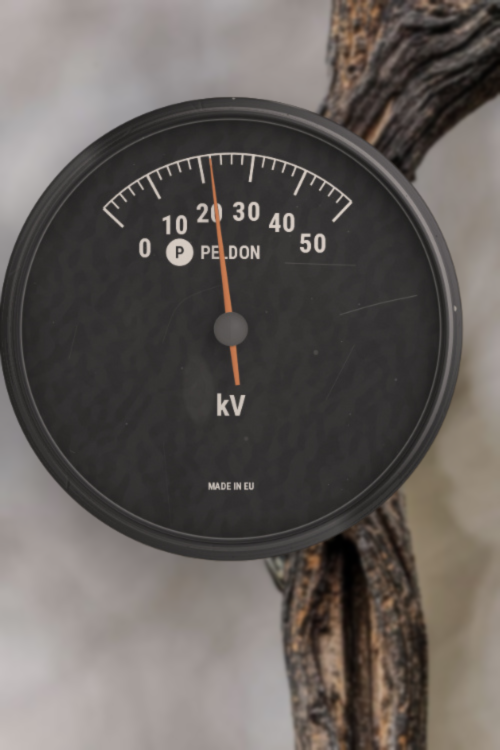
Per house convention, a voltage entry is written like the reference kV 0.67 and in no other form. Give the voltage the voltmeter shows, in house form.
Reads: kV 22
